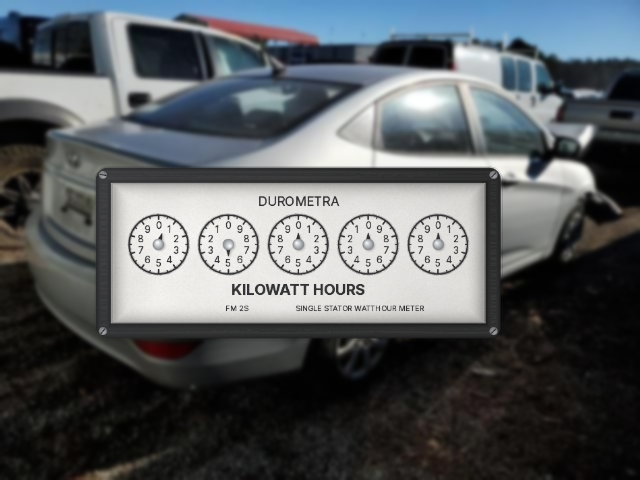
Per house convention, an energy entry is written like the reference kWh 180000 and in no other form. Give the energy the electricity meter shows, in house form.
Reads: kWh 5000
